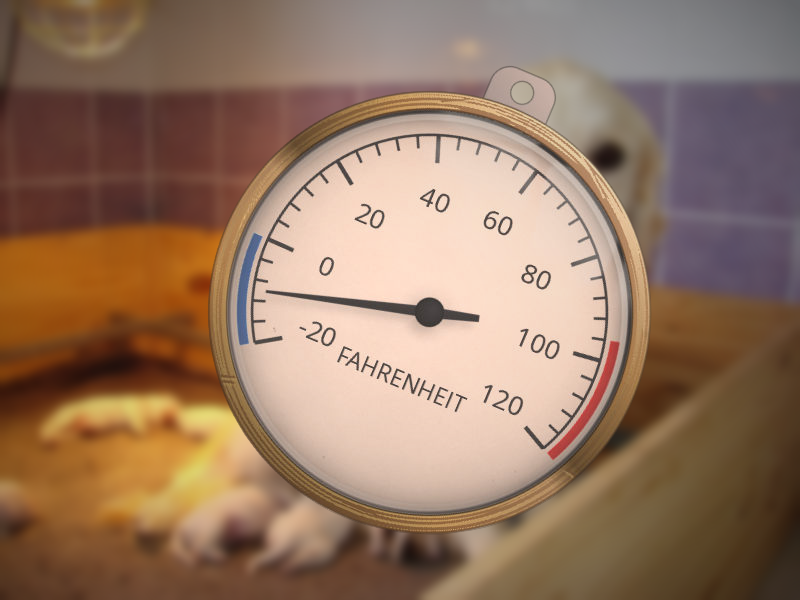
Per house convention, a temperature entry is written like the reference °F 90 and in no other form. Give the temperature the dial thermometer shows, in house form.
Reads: °F -10
